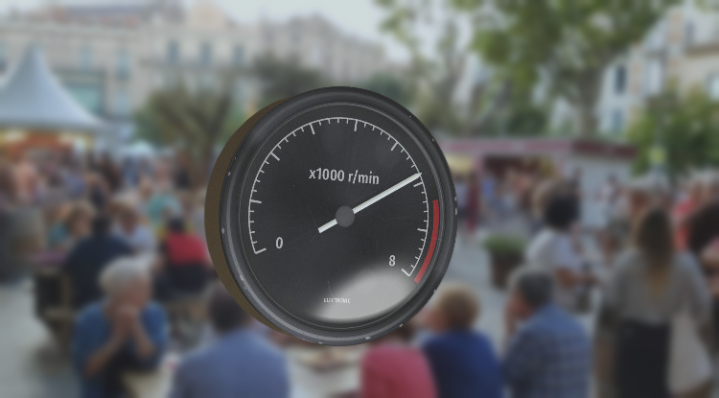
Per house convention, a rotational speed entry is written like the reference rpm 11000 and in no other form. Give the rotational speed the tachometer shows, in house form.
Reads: rpm 5800
